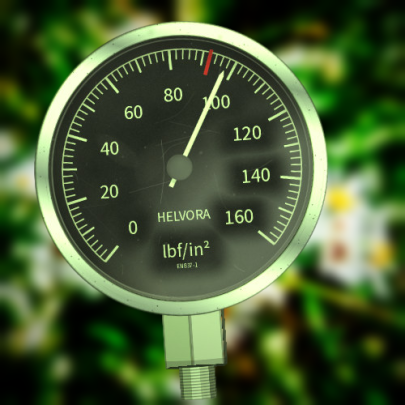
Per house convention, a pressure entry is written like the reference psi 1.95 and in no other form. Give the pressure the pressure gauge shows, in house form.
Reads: psi 98
